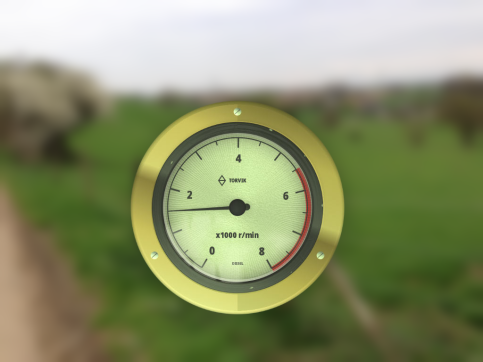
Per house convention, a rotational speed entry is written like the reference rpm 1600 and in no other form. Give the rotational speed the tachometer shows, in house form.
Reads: rpm 1500
